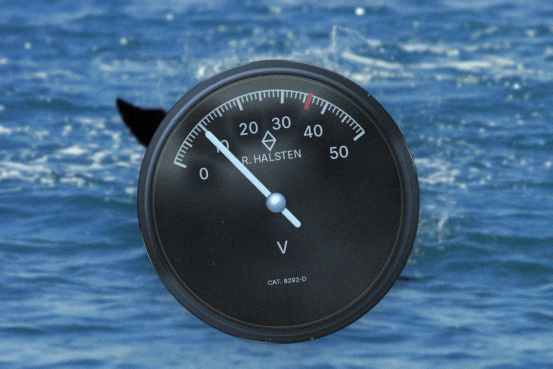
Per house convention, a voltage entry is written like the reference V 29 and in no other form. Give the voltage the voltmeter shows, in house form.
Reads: V 10
